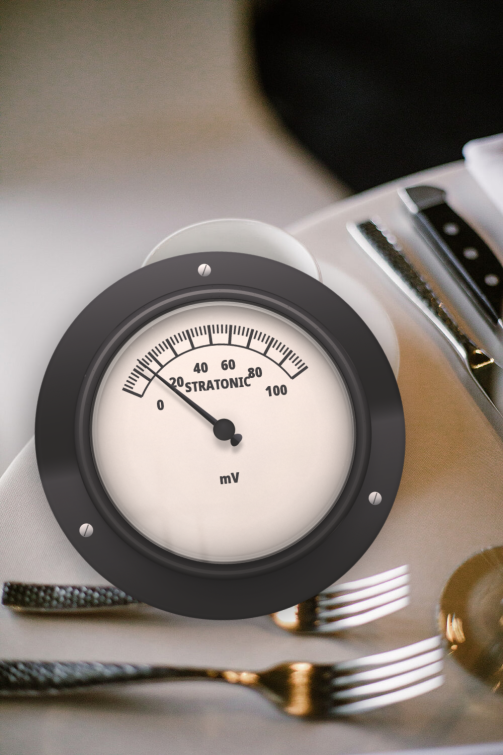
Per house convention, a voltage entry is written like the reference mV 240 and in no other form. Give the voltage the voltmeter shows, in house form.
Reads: mV 14
